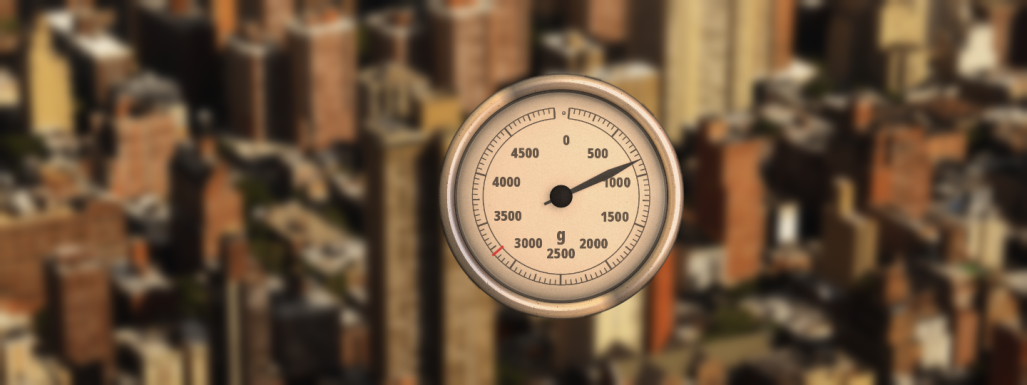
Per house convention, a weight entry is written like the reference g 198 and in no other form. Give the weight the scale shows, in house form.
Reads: g 850
